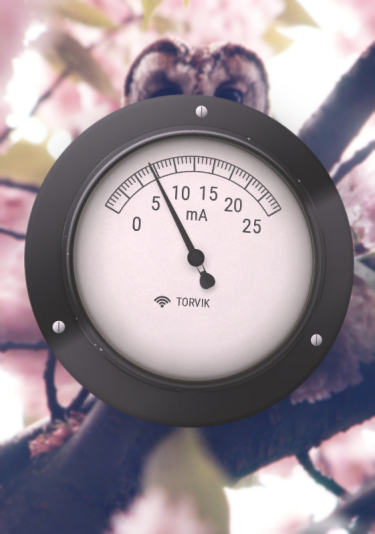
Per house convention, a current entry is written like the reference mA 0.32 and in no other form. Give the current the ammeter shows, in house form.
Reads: mA 7
